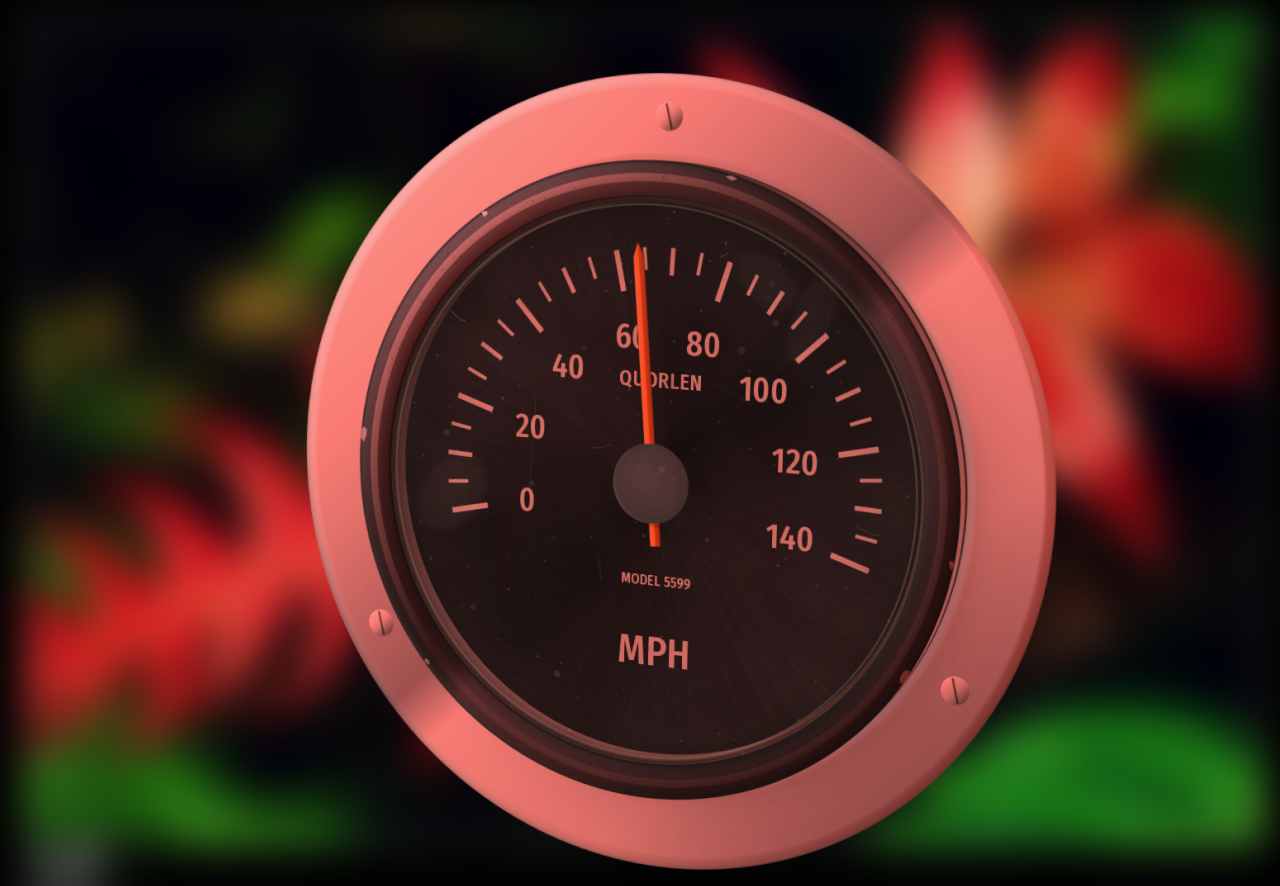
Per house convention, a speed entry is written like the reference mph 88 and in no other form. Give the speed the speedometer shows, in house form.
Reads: mph 65
